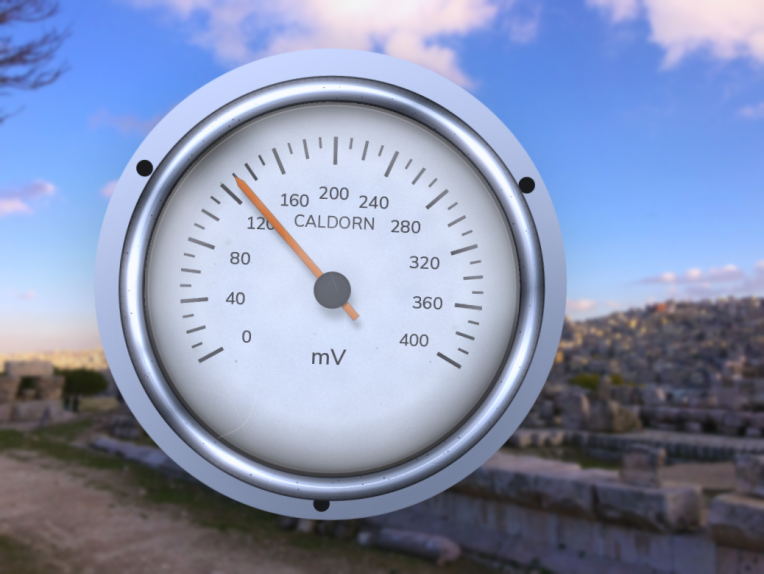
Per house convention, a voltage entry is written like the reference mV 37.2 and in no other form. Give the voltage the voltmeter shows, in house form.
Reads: mV 130
